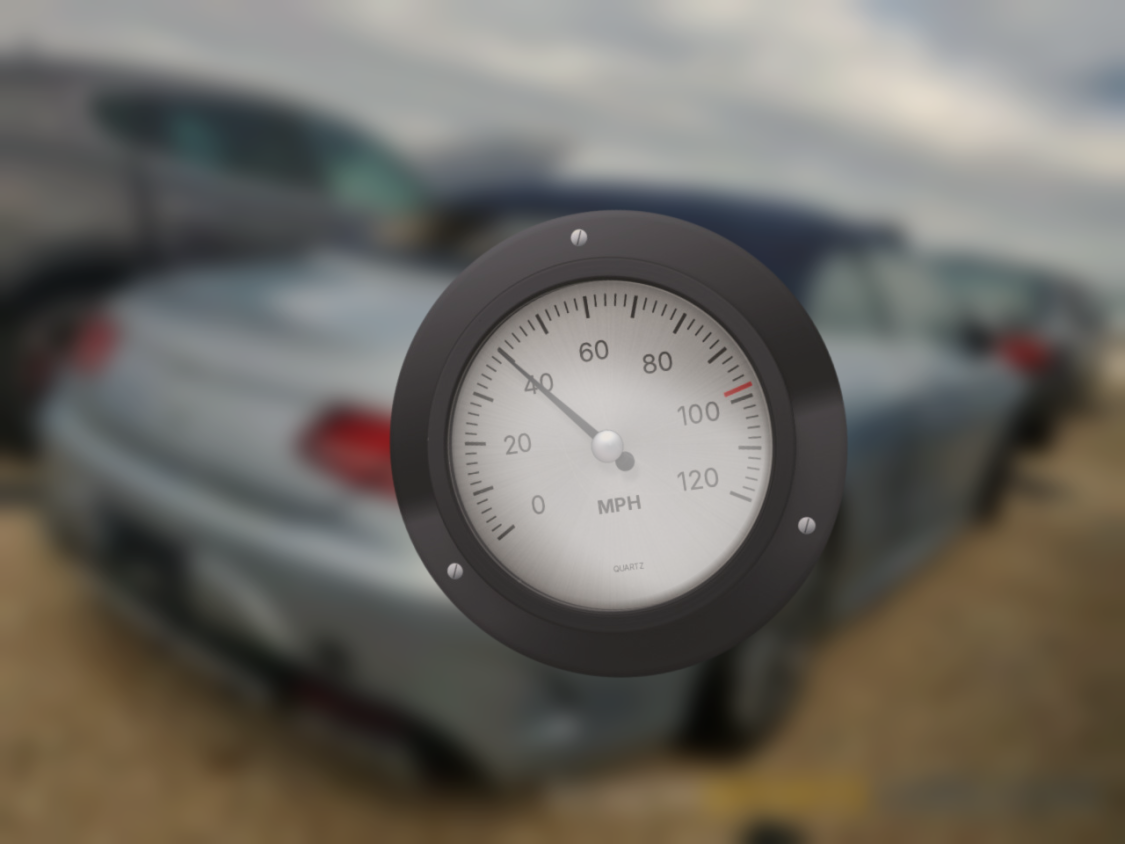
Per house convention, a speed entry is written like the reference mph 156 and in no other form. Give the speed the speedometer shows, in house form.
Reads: mph 40
